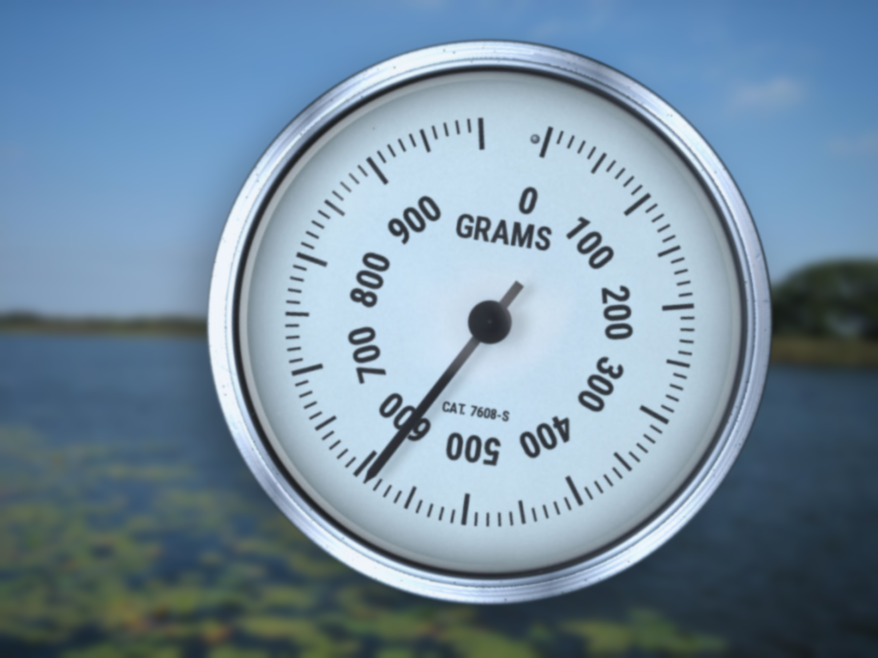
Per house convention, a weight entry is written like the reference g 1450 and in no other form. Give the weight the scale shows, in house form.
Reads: g 590
